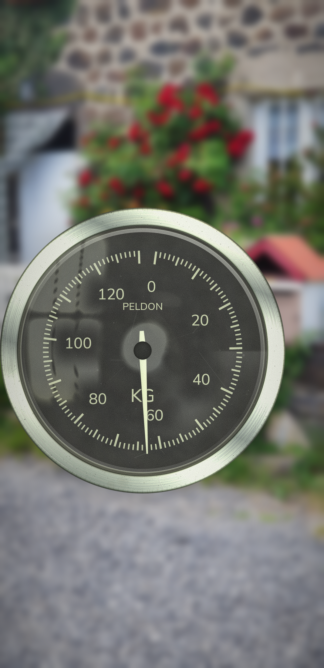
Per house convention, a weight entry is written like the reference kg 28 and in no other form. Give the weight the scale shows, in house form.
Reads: kg 63
